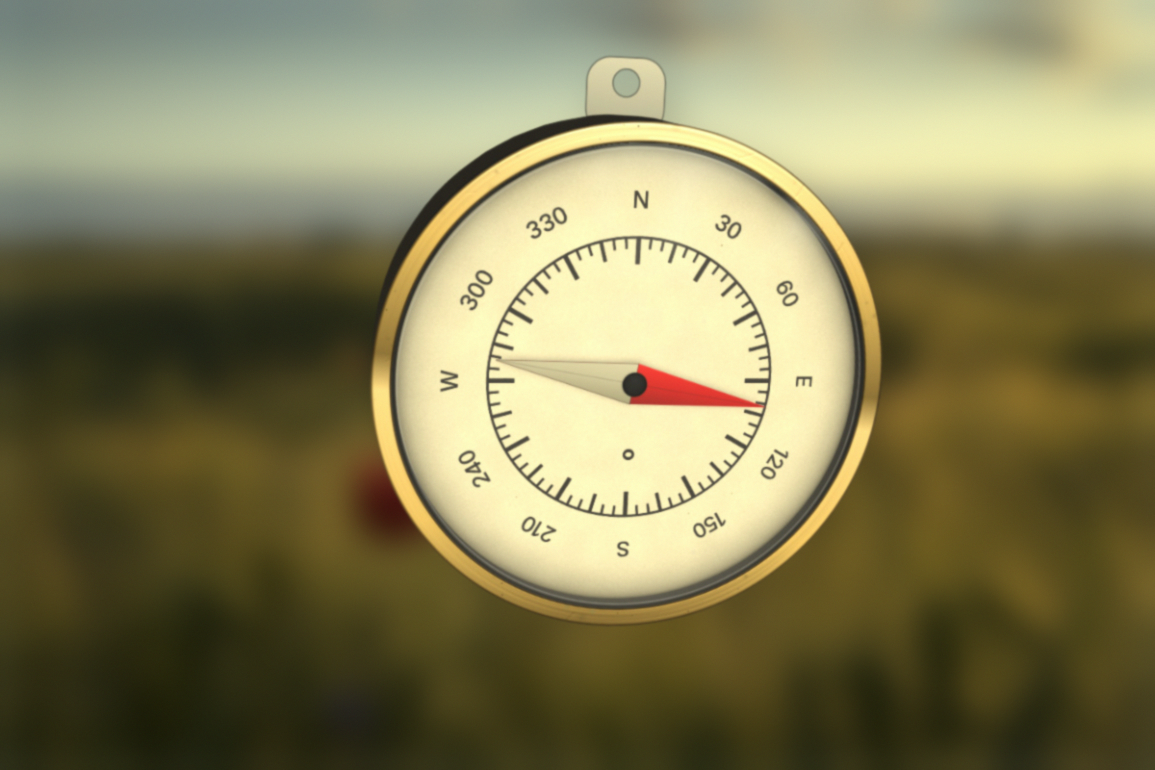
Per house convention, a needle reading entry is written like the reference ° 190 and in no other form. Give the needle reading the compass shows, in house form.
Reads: ° 100
